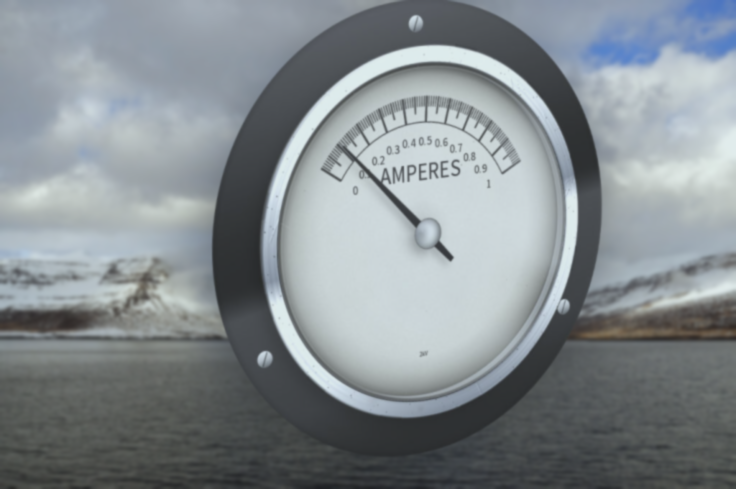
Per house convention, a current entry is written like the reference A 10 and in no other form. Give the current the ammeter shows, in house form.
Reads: A 0.1
